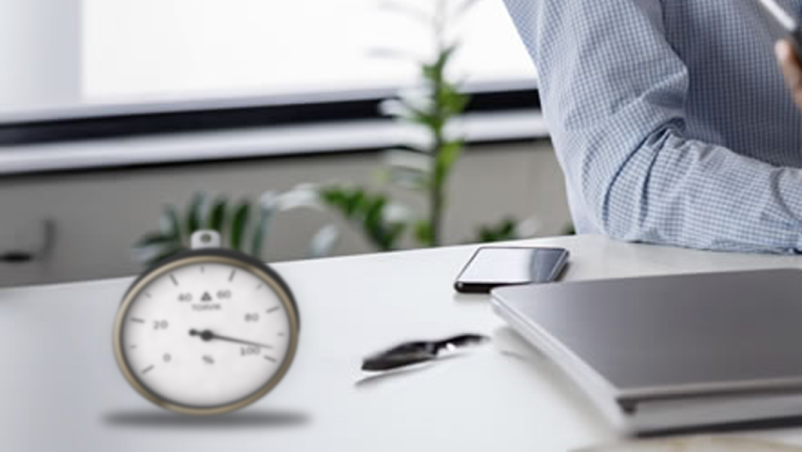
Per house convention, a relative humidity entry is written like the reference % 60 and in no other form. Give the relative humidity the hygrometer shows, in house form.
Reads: % 95
